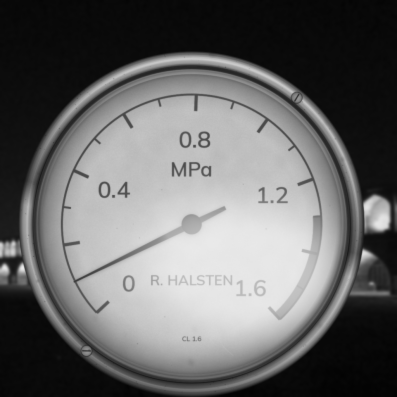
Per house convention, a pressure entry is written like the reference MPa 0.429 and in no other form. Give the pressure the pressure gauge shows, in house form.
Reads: MPa 0.1
